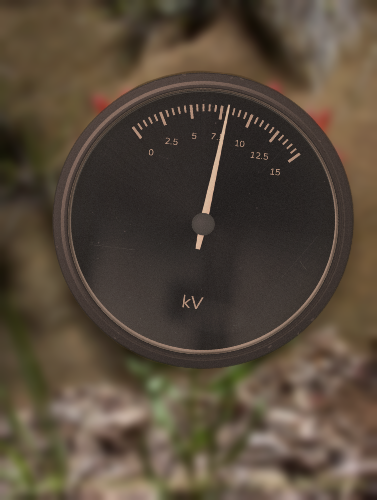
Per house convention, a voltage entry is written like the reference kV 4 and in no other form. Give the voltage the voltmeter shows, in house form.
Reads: kV 8
